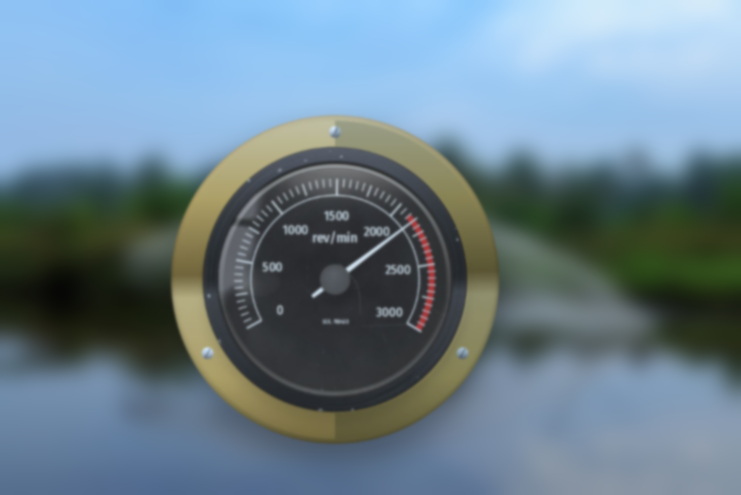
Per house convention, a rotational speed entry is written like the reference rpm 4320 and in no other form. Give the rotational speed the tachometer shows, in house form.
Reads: rpm 2150
